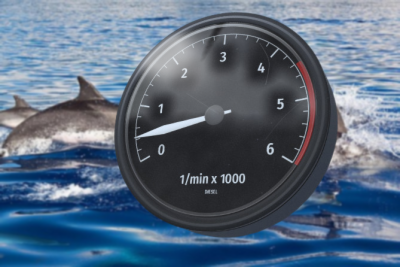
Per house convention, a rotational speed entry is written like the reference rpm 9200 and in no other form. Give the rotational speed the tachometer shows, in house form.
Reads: rpm 400
